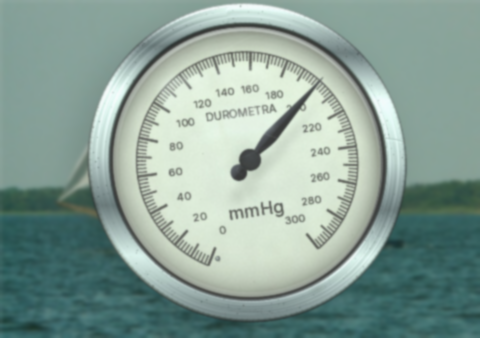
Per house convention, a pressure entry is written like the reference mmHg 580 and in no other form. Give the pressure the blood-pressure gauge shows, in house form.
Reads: mmHg 200
